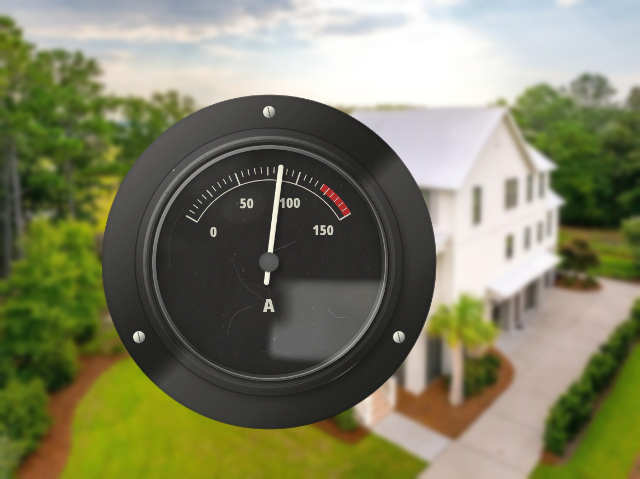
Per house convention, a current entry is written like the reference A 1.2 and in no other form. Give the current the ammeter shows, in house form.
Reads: A 85
